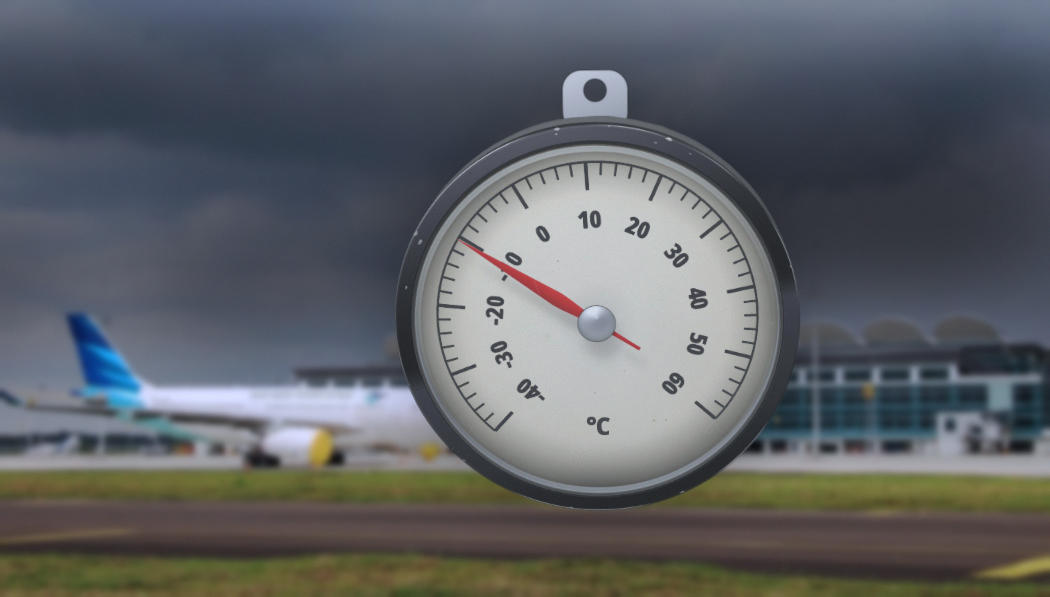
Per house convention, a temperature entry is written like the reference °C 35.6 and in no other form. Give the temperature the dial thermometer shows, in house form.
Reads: °C -10
